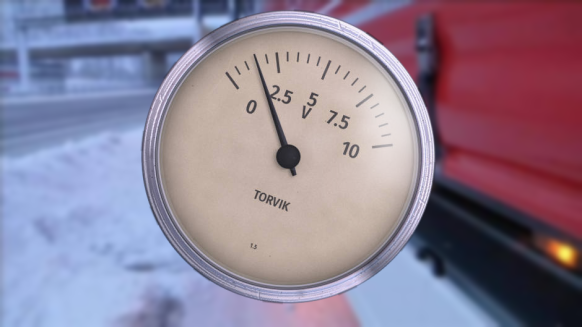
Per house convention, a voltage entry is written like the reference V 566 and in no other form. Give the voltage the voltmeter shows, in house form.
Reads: V 1.5
